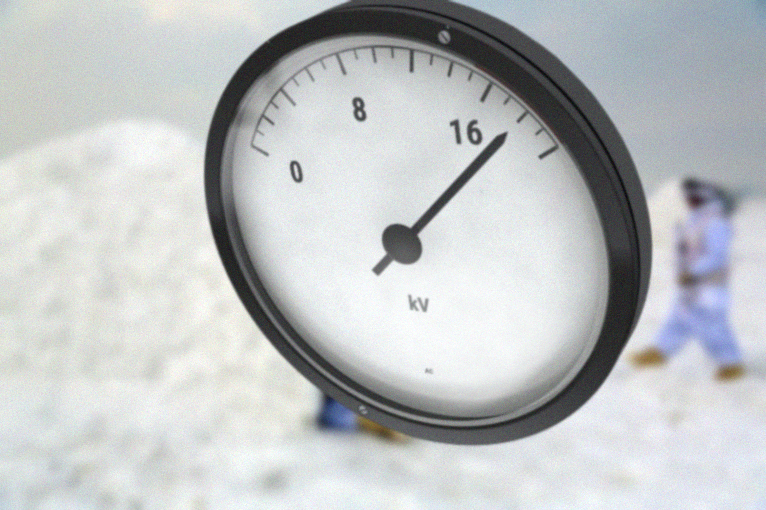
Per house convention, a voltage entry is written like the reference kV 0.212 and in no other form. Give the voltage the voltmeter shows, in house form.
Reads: kV 18
